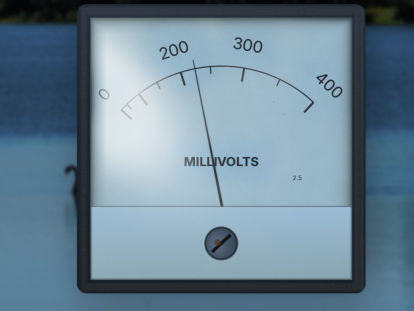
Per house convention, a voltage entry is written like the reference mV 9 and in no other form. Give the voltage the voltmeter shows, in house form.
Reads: mV 225
